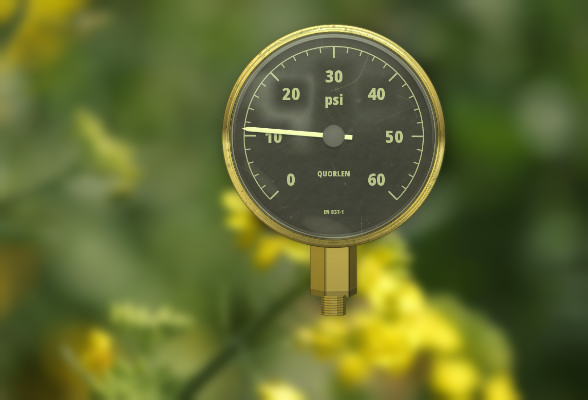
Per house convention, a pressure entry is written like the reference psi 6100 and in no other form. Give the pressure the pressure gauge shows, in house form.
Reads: psi 11
